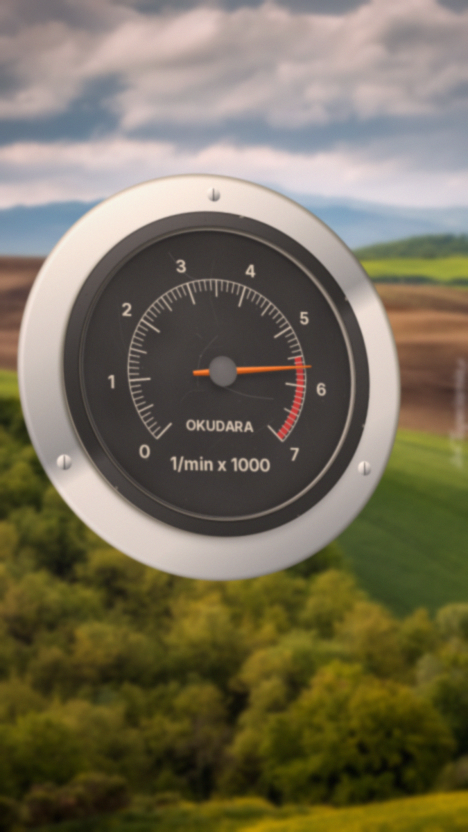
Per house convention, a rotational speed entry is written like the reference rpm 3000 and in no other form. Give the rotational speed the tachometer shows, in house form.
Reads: rpm 5700
